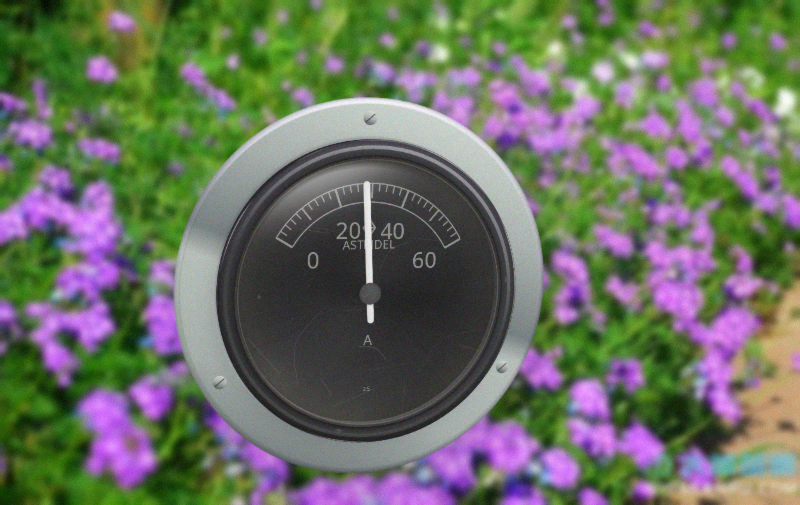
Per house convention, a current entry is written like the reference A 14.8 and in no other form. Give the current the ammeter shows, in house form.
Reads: A 28
